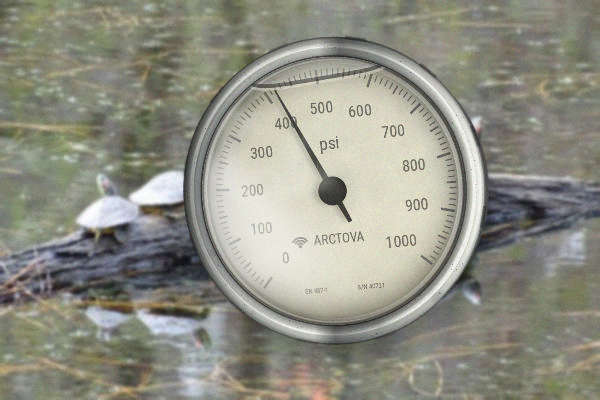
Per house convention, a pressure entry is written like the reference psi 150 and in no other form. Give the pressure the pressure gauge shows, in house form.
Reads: psi 420
